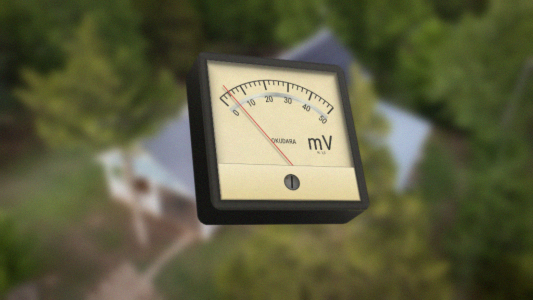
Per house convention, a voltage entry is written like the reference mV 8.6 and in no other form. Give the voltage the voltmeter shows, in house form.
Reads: mV 4
